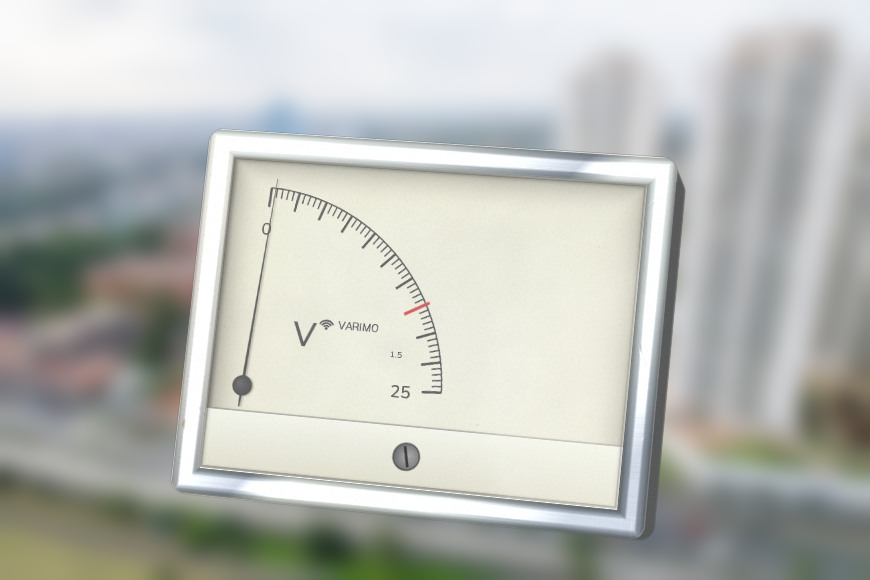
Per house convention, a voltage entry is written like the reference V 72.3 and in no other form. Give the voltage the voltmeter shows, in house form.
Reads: V 0.5
